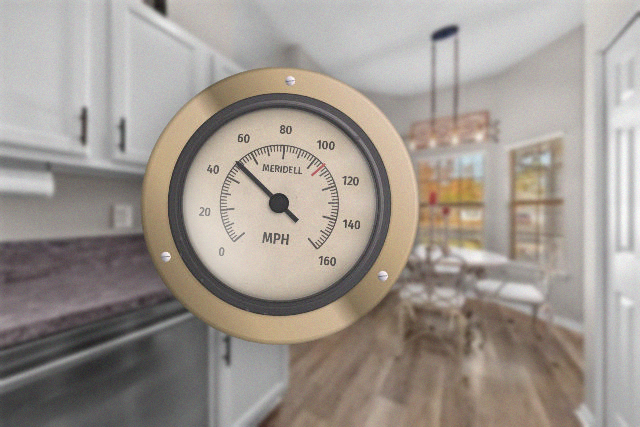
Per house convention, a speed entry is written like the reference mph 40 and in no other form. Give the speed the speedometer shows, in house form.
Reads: mph 50
